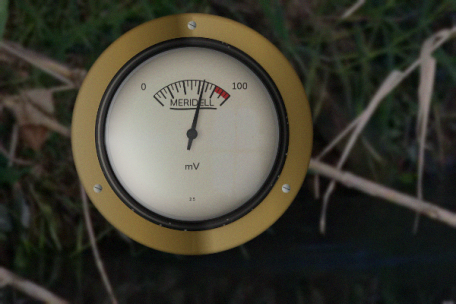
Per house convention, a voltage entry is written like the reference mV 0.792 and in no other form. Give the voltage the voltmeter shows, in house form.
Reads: mV 65
